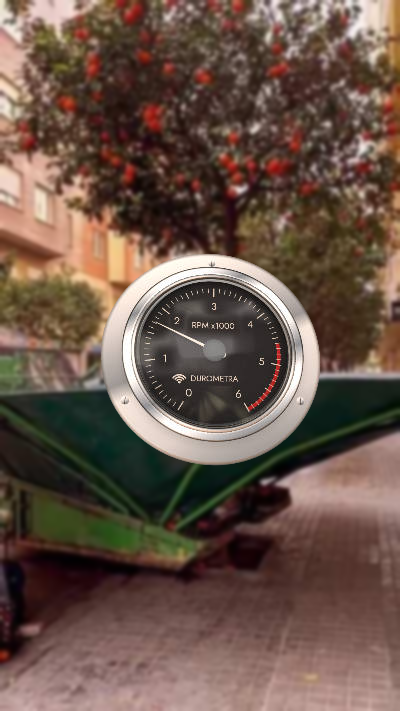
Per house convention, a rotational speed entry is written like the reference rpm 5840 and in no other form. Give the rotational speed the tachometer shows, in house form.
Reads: rpm 1700
